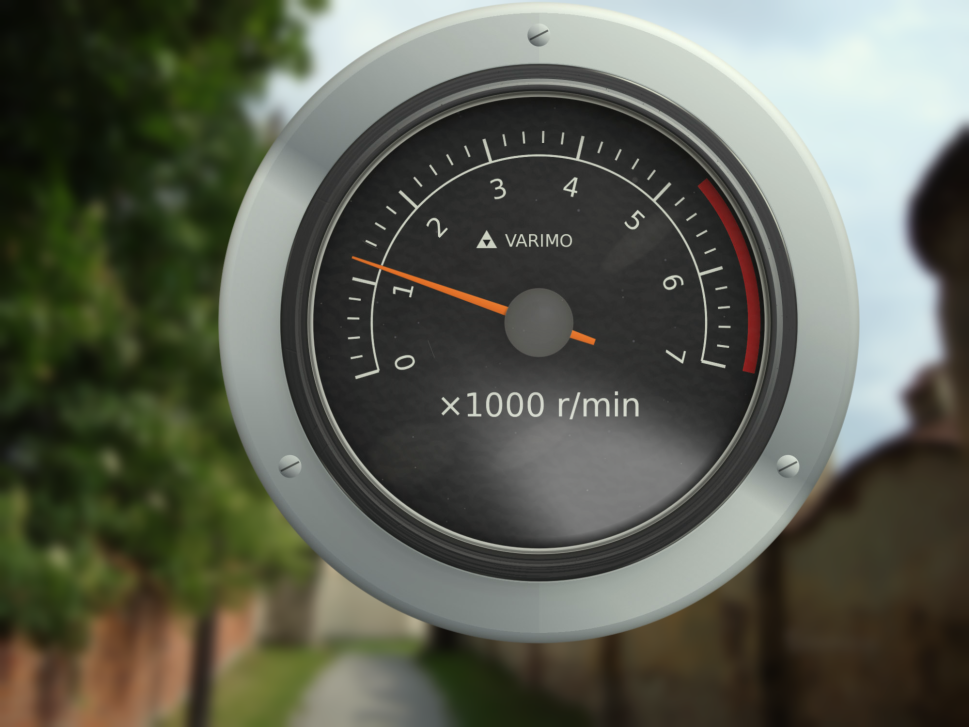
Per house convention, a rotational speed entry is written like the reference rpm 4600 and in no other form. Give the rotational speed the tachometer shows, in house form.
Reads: rpm 1200
